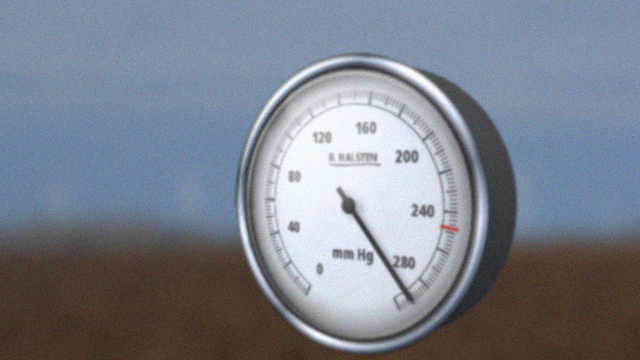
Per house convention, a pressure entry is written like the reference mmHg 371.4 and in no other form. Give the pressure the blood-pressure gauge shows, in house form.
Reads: mmHg 290
